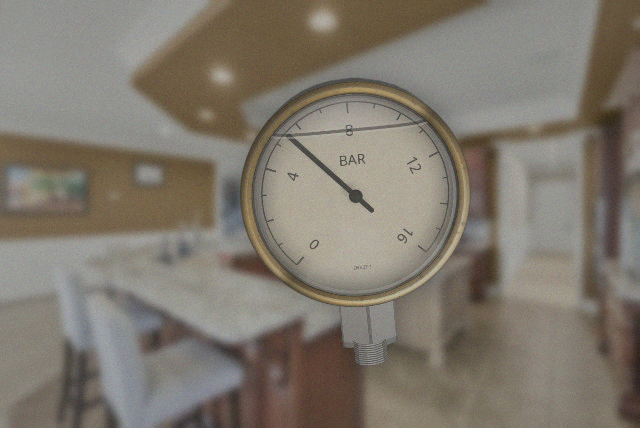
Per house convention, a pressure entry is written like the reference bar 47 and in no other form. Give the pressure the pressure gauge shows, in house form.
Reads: bar 5.5
